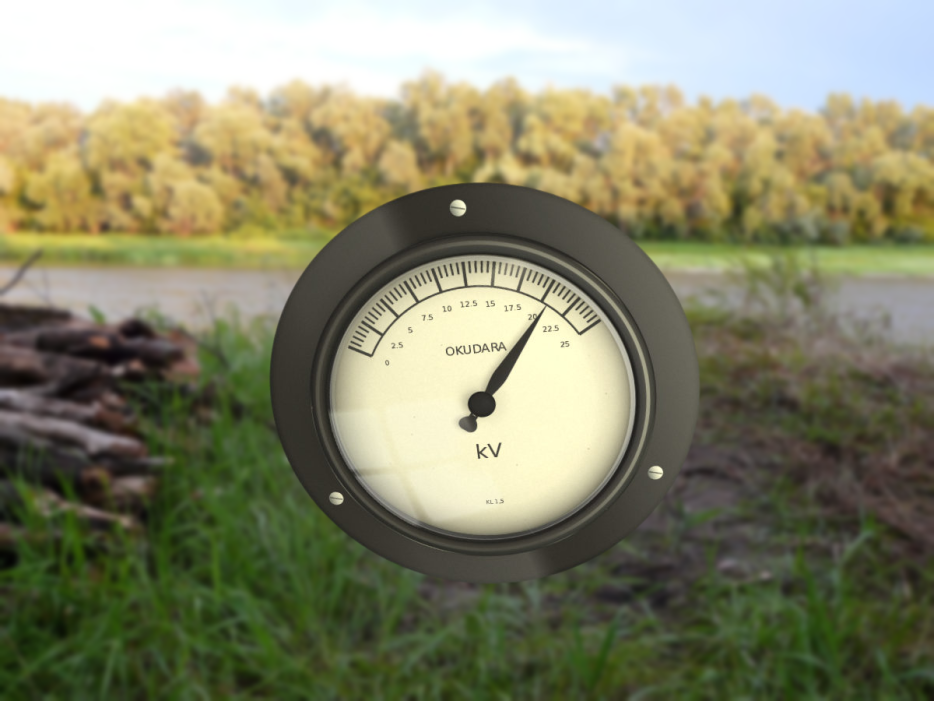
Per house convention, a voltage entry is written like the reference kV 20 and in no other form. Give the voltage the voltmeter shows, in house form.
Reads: kV 20.5
